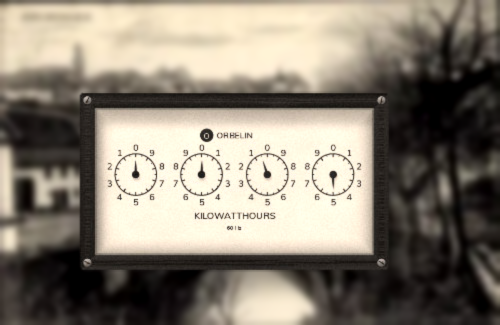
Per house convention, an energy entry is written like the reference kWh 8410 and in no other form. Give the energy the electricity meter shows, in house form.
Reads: kWh 5
